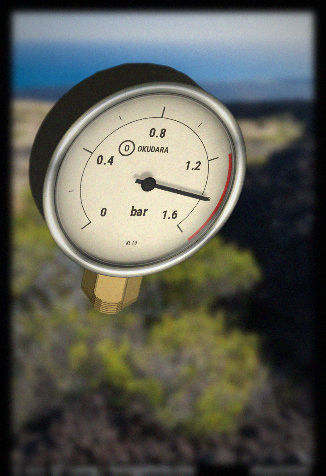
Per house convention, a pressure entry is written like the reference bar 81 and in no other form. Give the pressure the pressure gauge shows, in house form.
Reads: bar 1.4
